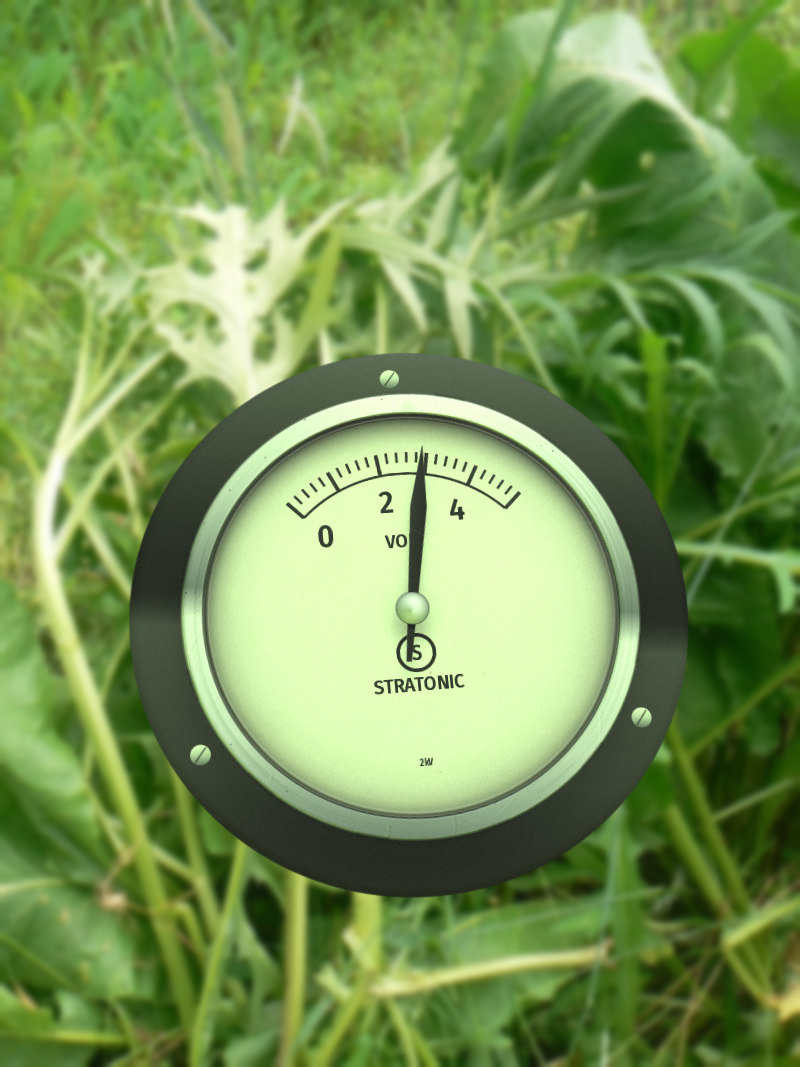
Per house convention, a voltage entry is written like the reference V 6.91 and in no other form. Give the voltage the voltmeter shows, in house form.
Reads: V 2.9
